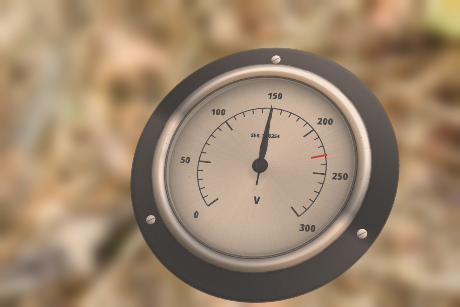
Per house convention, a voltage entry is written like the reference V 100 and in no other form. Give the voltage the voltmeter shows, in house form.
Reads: V 150
